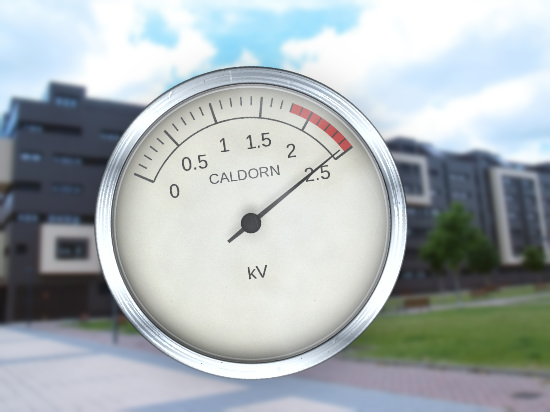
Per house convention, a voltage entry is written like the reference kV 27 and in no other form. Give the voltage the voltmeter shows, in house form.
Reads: kV 2.45
